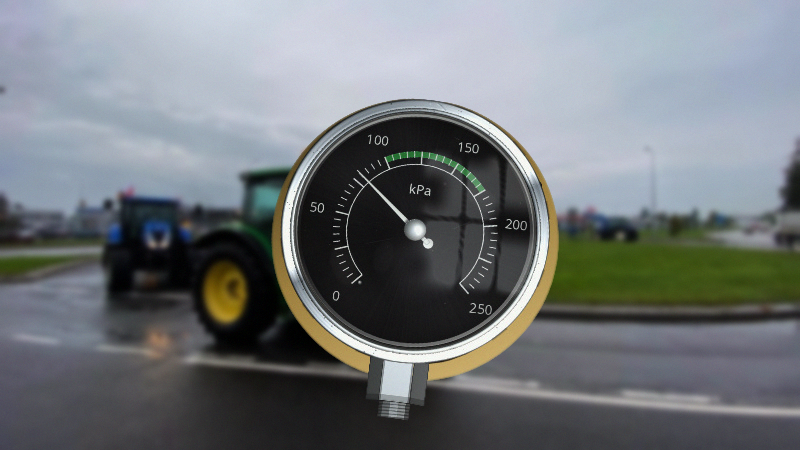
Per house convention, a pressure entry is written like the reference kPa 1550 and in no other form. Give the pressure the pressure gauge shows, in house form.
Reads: kPa 80
